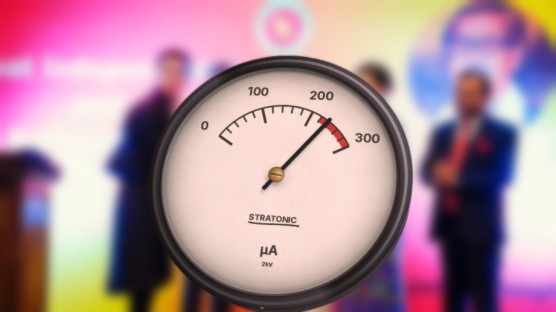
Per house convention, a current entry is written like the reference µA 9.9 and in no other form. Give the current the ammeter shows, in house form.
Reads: µA 240
